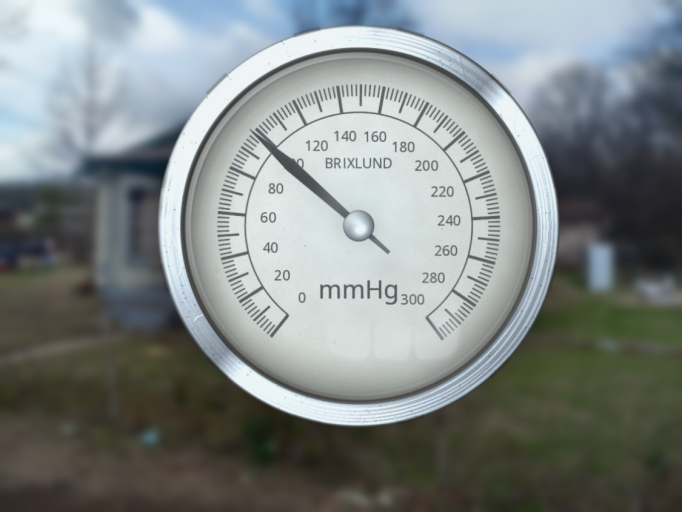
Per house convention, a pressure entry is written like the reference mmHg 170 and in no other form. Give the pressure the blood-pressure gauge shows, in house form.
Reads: mmHg 98
